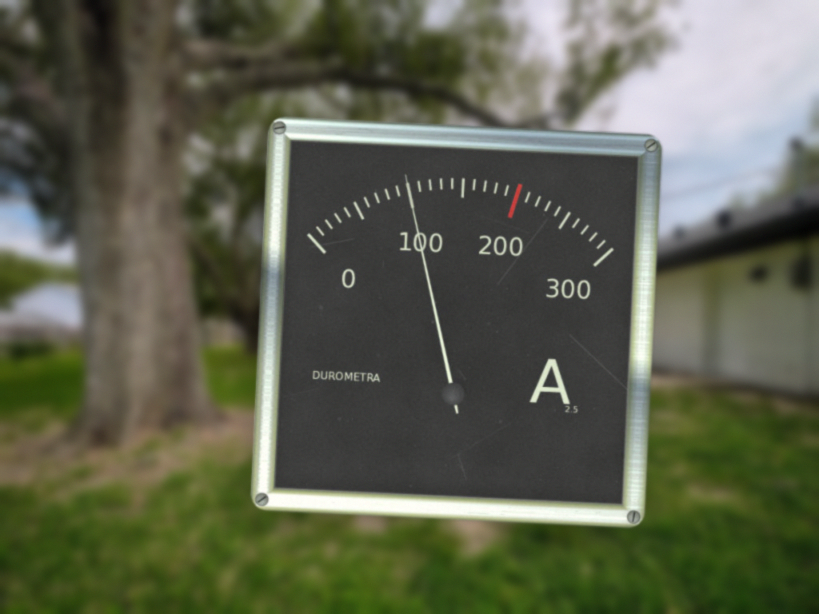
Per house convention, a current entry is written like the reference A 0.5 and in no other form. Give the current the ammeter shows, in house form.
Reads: A 100
